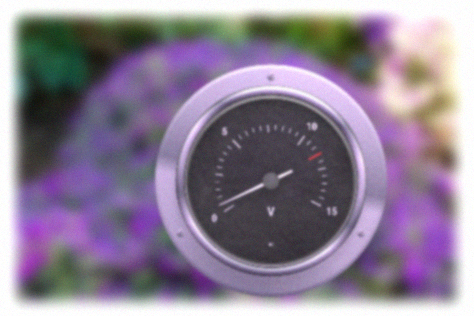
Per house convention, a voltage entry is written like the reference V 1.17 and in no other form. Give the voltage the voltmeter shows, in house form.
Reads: V 0.5
